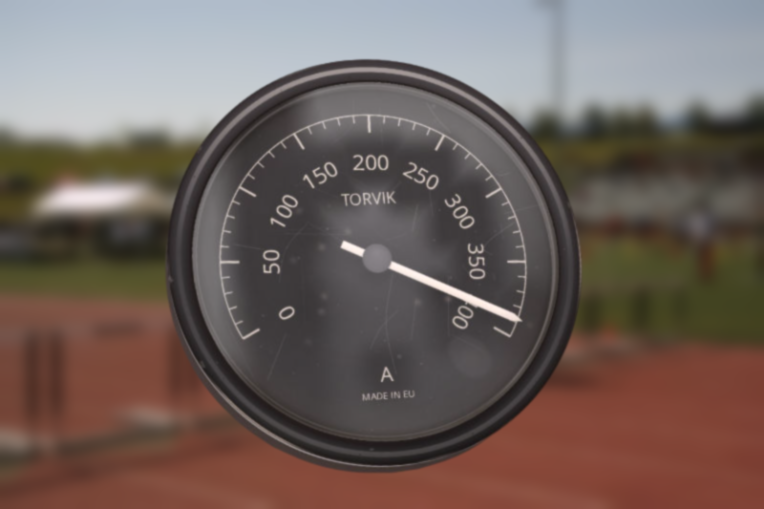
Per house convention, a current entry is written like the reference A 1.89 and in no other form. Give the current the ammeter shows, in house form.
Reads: A 390
